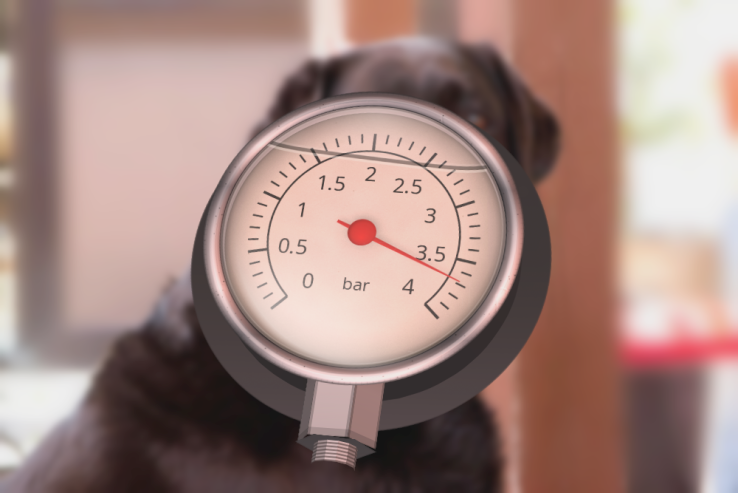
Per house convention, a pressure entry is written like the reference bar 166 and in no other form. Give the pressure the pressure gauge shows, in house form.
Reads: bar 3.7
